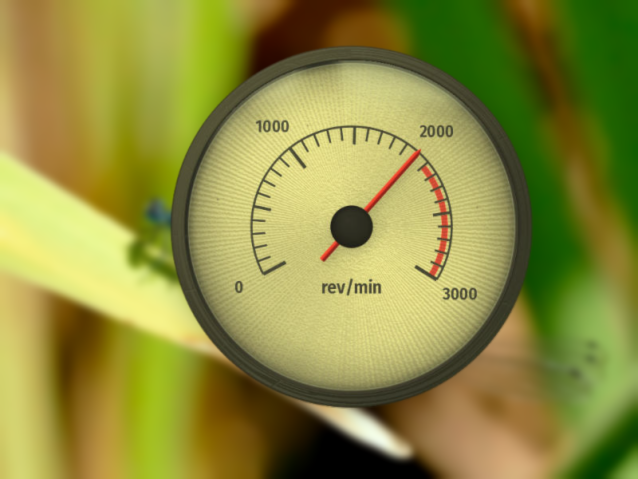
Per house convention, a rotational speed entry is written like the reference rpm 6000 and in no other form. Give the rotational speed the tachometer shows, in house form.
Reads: rpm 2000
